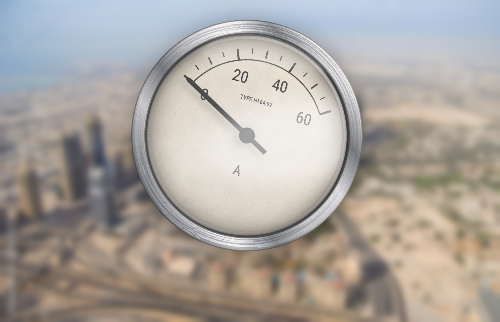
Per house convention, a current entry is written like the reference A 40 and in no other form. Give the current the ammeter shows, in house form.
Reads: A 0
